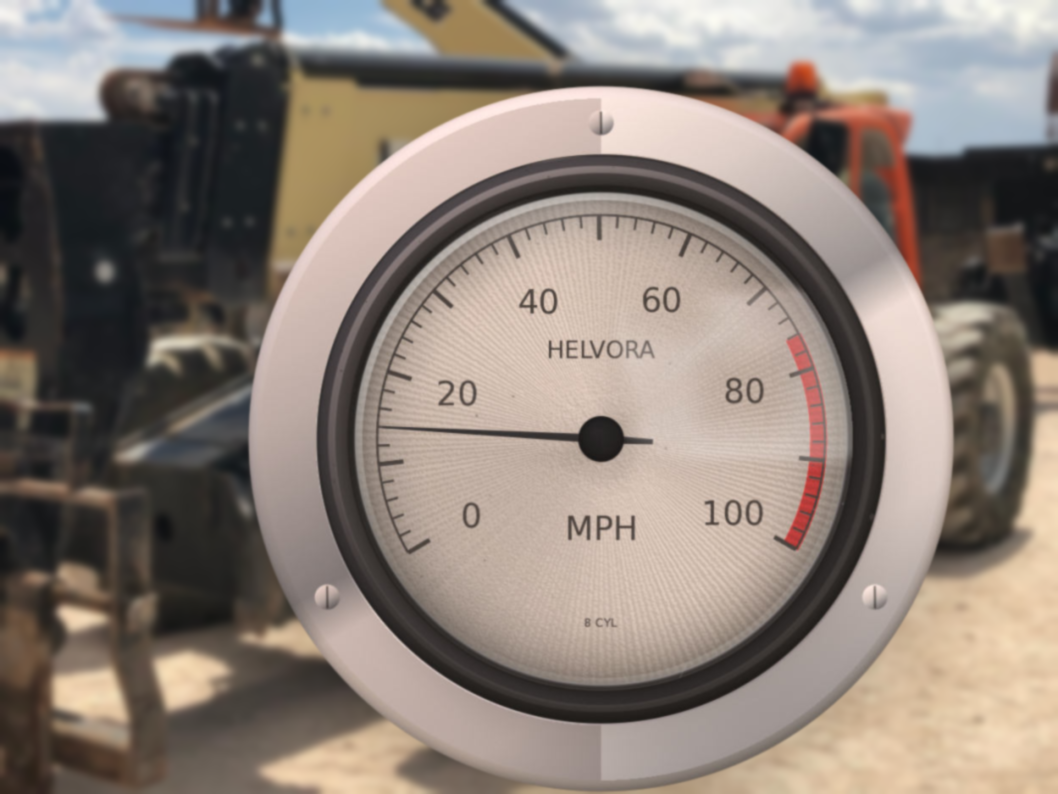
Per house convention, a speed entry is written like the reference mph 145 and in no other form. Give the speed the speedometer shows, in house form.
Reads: mph 14
